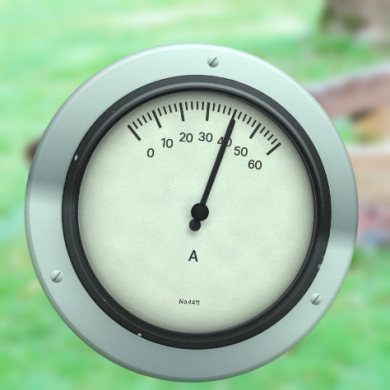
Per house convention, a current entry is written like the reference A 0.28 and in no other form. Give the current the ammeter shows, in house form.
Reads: A 40
